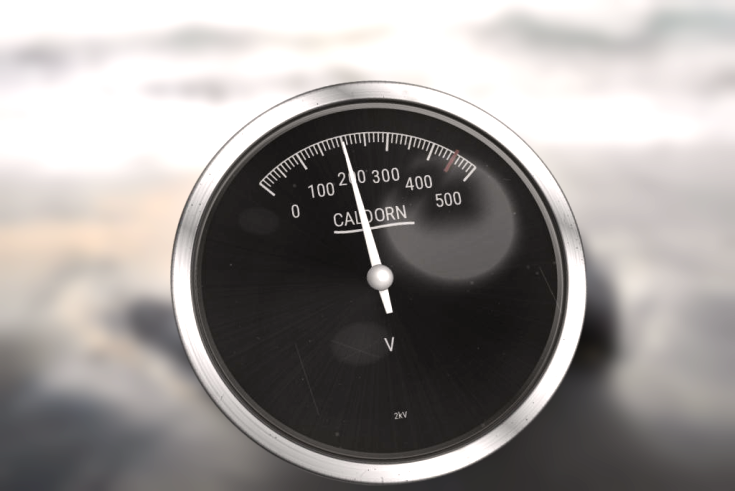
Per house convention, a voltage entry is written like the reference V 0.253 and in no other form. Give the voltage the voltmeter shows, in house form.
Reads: V 200
